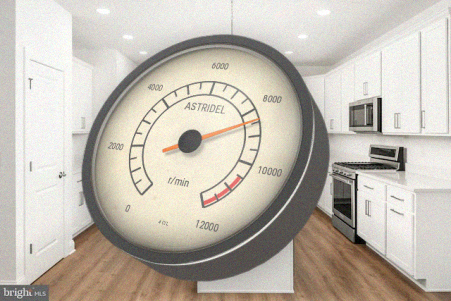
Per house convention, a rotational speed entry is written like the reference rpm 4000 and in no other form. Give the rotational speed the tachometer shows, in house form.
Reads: rpm 8500
